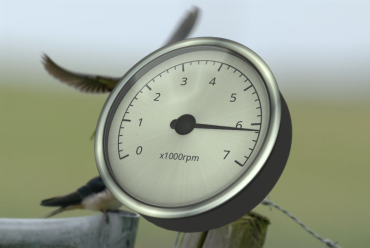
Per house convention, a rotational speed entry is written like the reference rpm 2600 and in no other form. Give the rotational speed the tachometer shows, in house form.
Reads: rpm 6200
